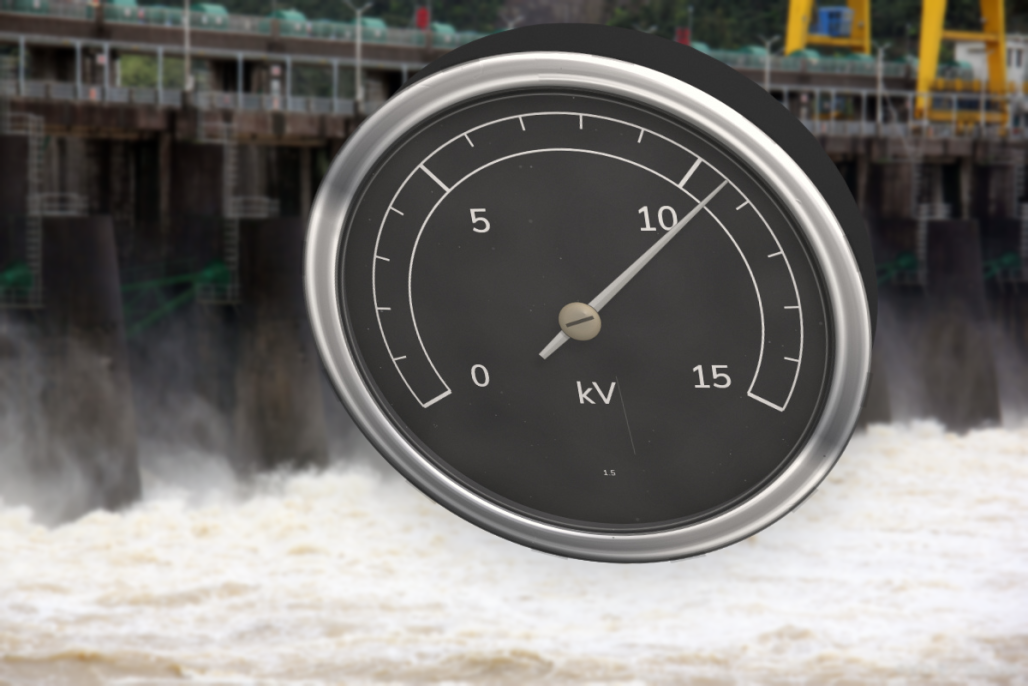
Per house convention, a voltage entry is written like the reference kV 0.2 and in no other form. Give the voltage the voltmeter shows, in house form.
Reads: kV 10.5
